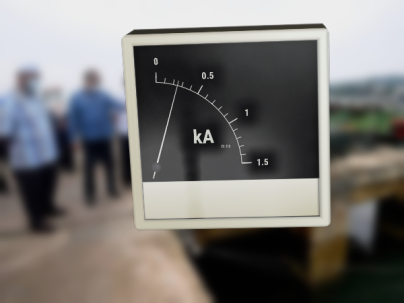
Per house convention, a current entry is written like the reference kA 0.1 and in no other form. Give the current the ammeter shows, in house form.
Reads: kA 0.25
